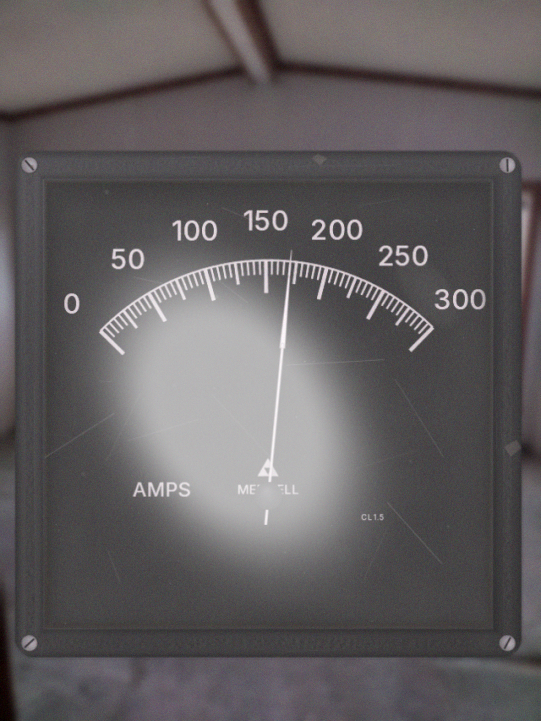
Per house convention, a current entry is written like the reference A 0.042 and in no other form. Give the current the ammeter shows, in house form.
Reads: A 170
